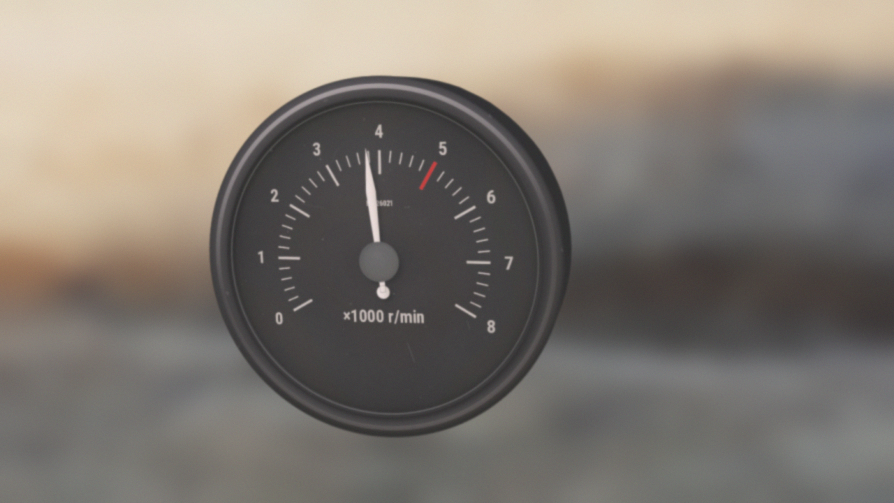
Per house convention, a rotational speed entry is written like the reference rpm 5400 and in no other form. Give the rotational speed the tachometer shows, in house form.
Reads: rpm 3800
